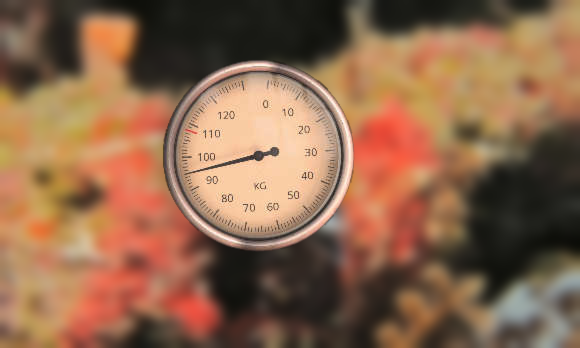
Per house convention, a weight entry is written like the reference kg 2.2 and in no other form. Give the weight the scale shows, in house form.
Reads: kg 95
